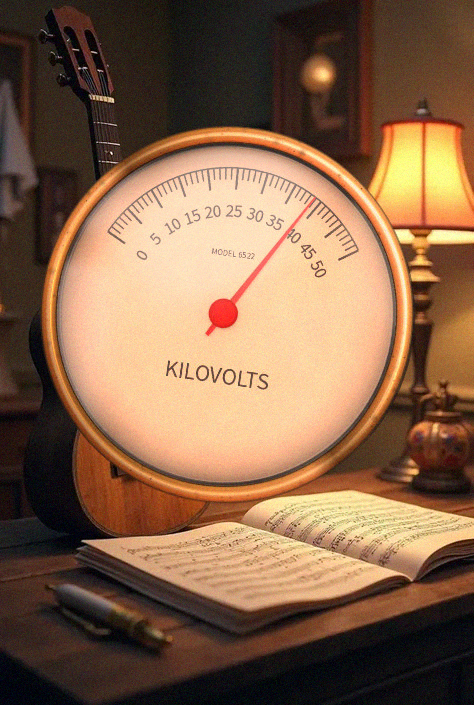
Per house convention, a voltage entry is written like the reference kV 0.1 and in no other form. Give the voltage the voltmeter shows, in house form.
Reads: kV 39
